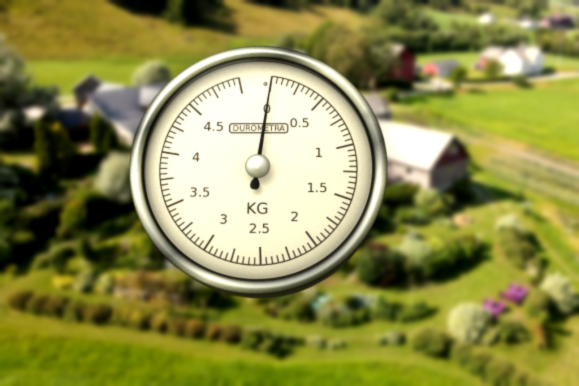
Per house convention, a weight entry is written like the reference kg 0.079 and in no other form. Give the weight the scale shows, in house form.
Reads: kg 0
